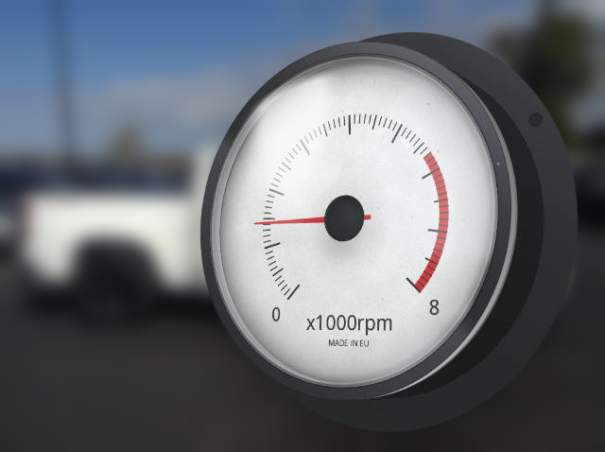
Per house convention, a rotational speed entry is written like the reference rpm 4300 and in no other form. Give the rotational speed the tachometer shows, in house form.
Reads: rpm 1400
